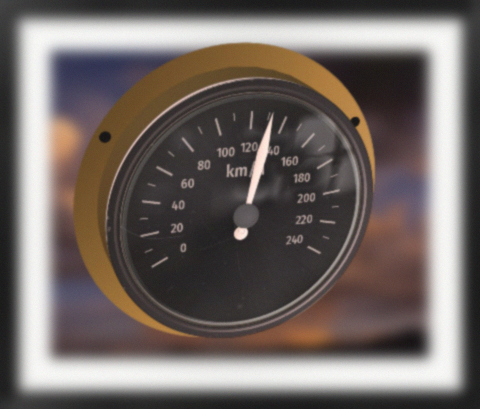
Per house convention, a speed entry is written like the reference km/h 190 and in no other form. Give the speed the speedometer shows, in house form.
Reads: km/h 130
